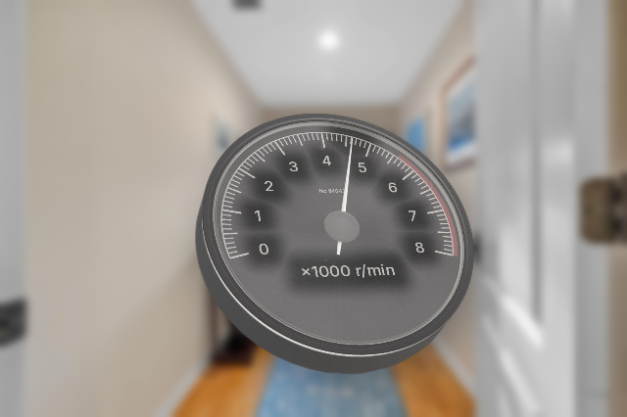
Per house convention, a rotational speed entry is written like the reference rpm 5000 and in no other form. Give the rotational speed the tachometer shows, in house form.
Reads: rpm 4600
